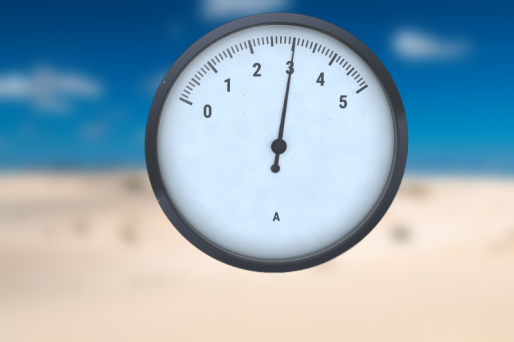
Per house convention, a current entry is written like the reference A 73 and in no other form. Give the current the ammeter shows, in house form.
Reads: A 3
